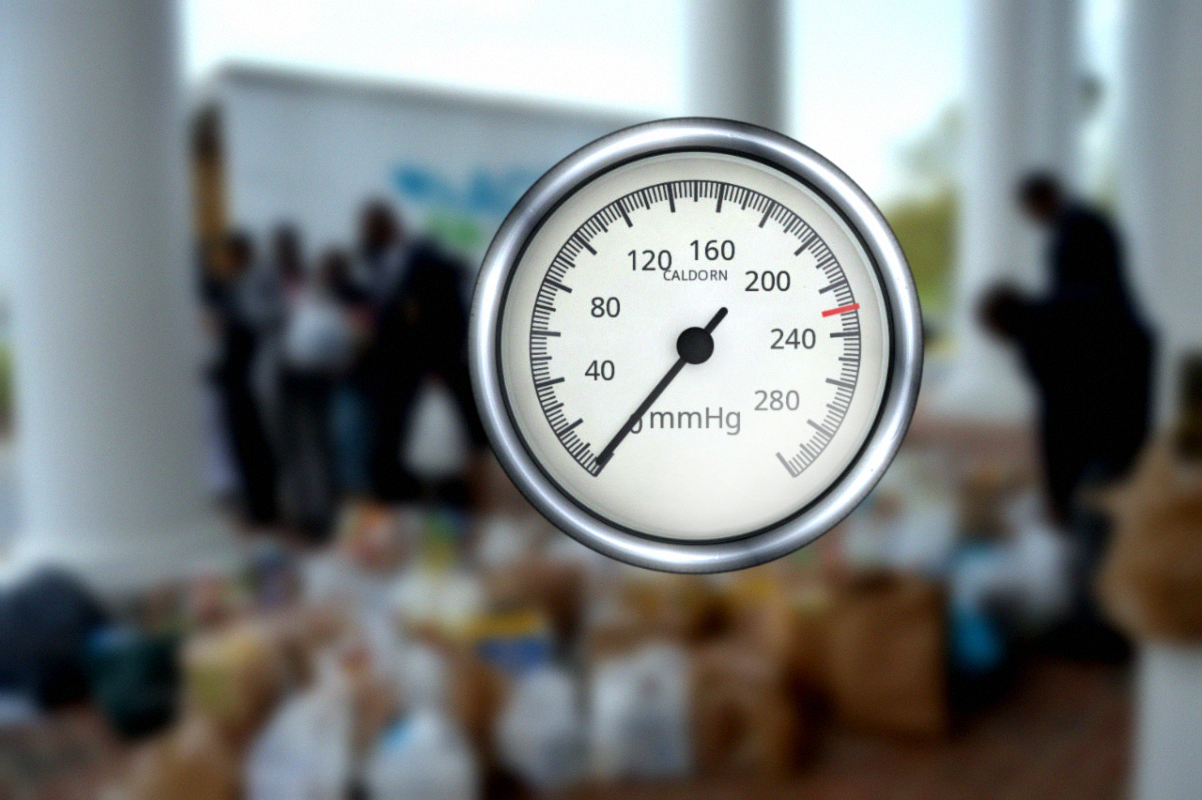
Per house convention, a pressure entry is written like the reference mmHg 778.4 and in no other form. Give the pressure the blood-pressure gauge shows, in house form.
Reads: mmHg 2
